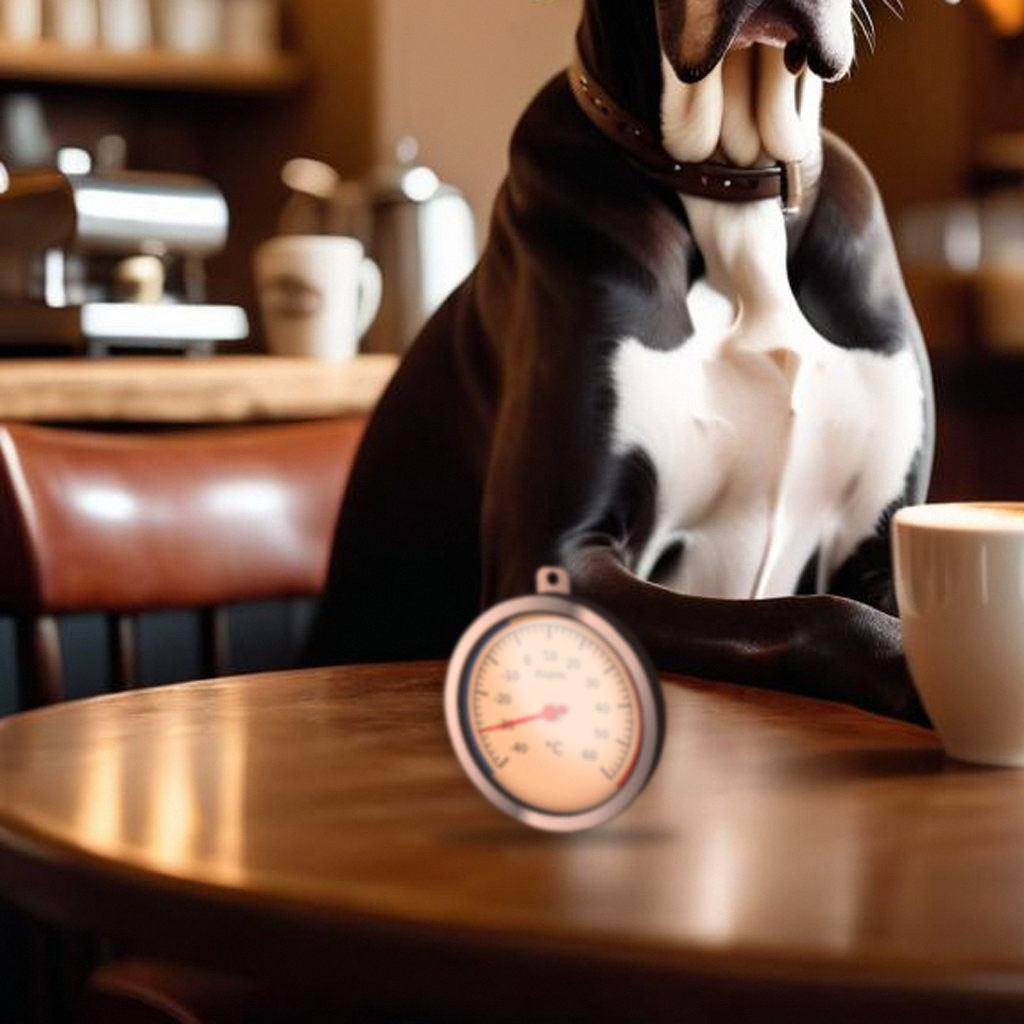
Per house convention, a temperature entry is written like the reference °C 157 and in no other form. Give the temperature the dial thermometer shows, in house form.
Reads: °C -30
